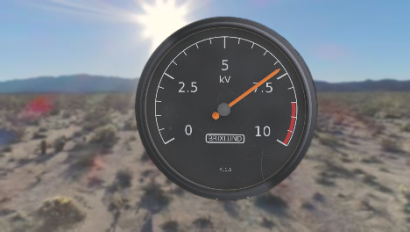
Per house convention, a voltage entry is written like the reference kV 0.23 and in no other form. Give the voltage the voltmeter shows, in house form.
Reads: kV 7.25
